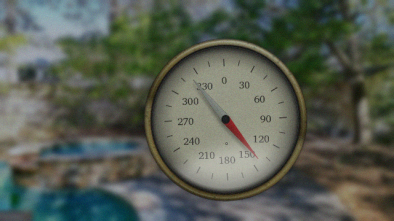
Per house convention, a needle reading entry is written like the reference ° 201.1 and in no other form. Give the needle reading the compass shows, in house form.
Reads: ° 142.5
